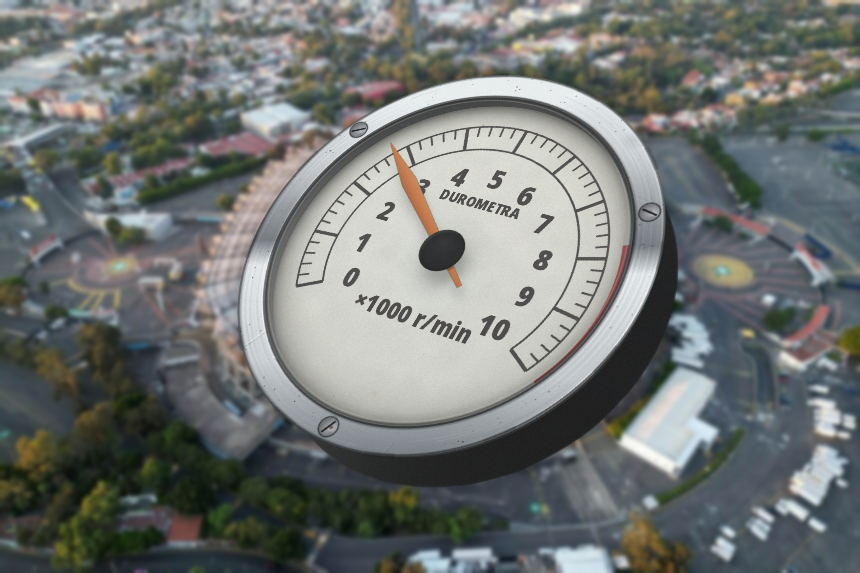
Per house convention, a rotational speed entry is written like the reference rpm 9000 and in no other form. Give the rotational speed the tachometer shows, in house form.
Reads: rpm 2800
